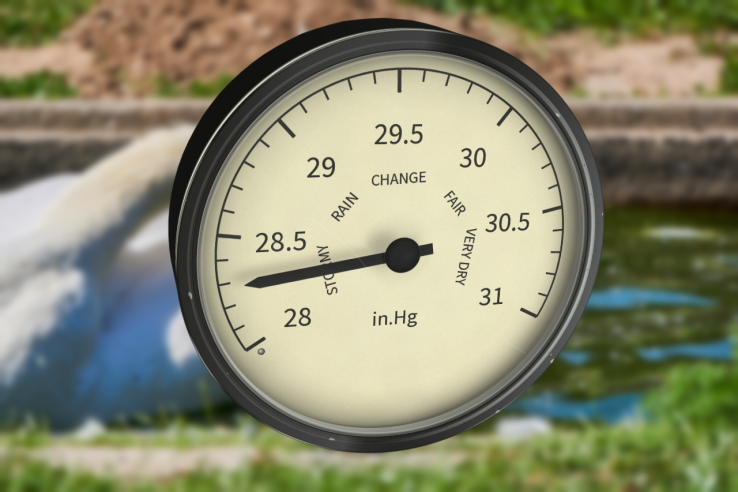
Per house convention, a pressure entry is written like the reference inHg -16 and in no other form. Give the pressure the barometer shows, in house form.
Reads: inHg 28.3
